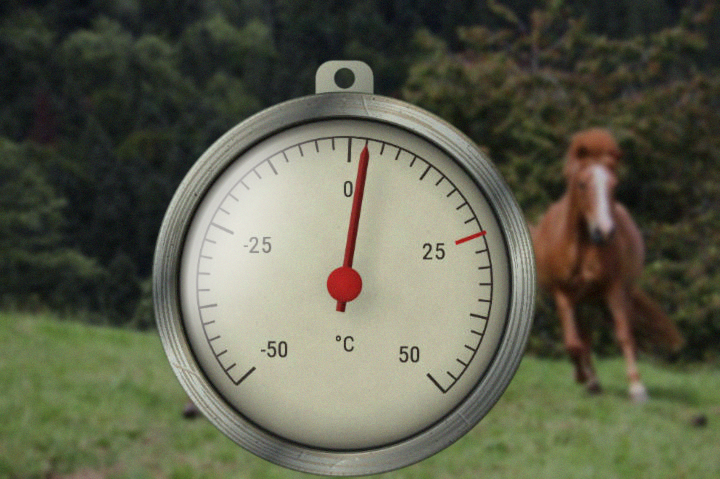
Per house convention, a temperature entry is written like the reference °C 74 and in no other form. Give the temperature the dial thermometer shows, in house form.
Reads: °C 2.5
